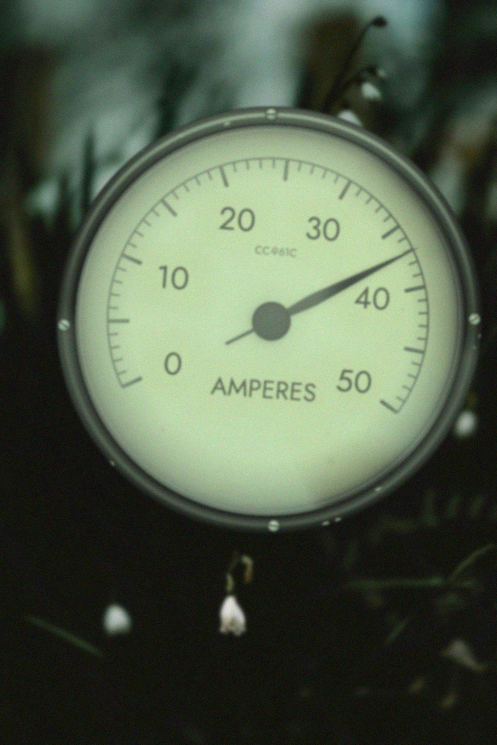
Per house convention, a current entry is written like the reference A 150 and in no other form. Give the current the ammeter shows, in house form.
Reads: A 37
